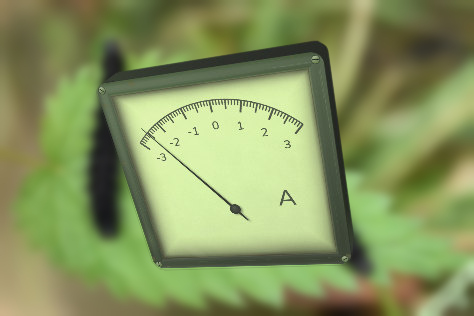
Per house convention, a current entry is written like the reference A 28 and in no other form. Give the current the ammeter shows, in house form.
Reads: A -2.5
